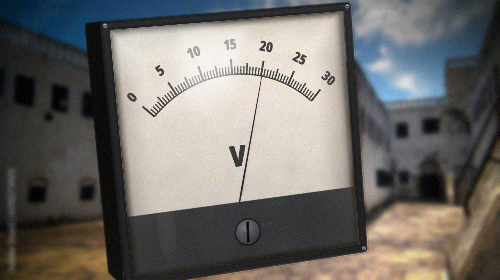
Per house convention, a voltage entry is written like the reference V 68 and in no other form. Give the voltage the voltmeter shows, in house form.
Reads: V 20
